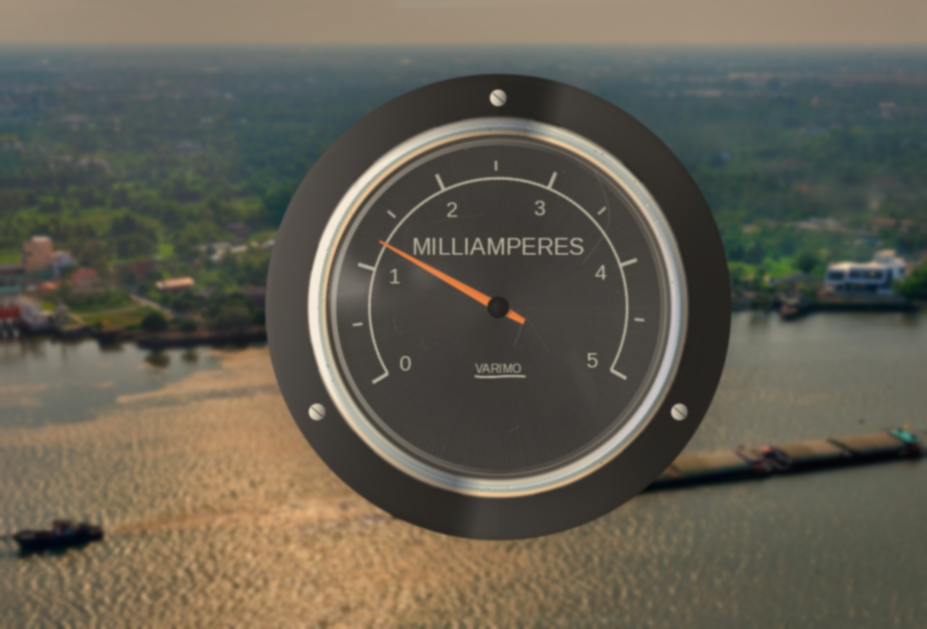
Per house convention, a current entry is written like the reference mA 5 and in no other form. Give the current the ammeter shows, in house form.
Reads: mA 1.25
